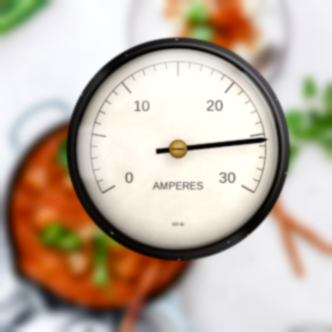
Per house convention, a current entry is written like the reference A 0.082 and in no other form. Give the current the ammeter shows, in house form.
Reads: A 25.5
